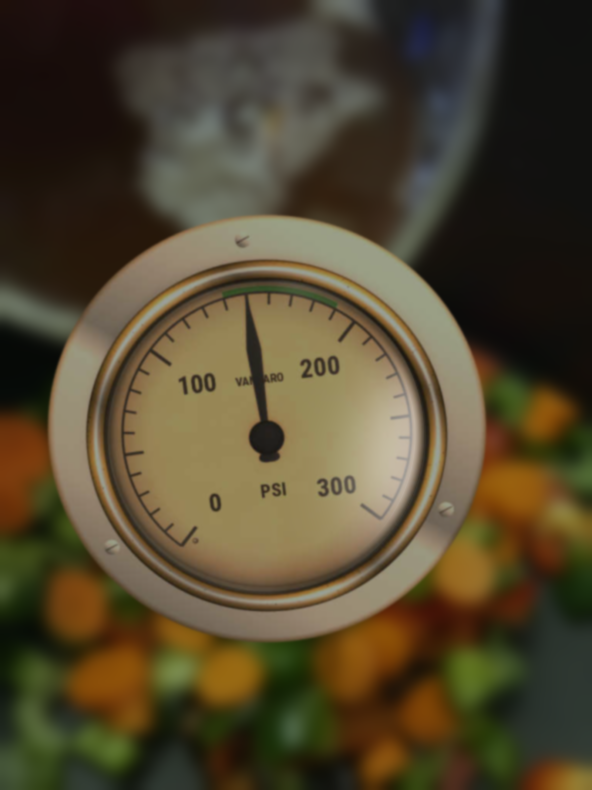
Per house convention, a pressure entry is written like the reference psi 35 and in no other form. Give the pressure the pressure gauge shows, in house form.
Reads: psi 150
